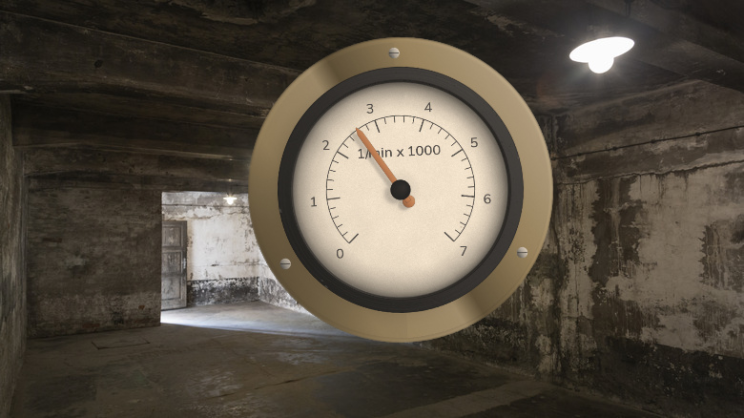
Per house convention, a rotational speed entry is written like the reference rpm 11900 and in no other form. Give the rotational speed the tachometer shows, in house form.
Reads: rpm 2600
